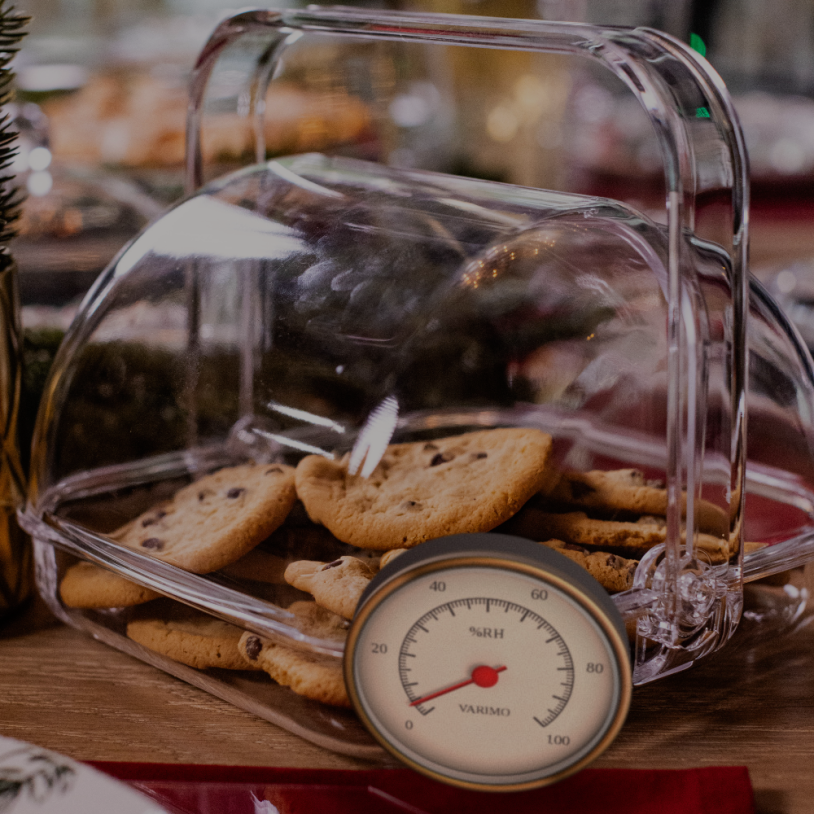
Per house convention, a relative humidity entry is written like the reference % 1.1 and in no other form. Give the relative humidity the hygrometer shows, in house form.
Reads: % 5
